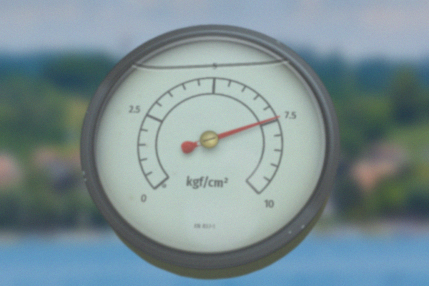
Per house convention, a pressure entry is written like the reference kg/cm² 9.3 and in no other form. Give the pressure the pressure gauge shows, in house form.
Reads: kg/cm² 7.5
